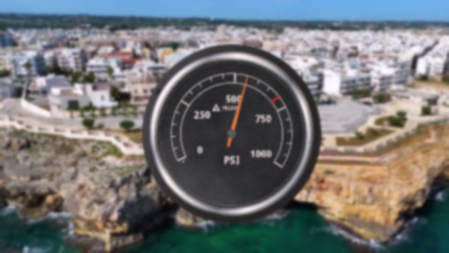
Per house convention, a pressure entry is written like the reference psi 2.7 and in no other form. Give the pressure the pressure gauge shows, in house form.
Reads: psi 550
